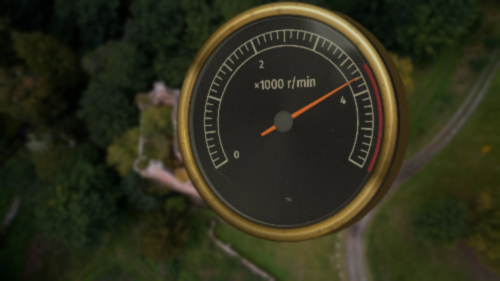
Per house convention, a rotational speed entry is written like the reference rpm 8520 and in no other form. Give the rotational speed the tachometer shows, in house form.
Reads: rpm 3800
